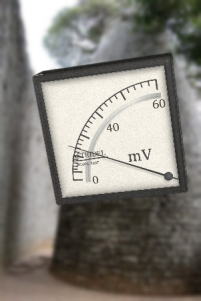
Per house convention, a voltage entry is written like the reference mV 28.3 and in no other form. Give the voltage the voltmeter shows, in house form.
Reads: mV 24
